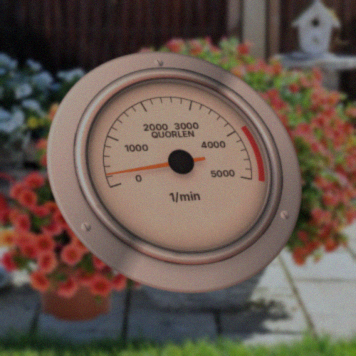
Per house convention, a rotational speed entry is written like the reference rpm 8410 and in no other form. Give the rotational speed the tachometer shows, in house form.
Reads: rpm 200
